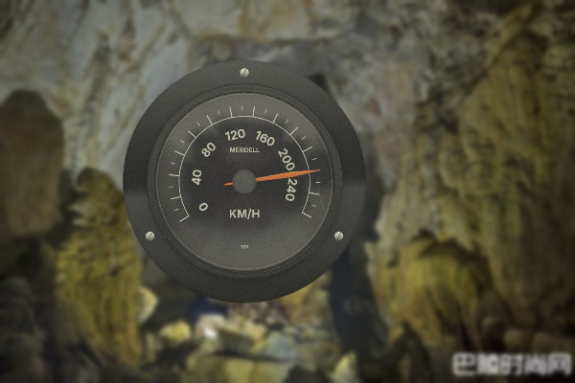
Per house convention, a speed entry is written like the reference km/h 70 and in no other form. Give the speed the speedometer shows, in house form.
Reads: km/h 220
